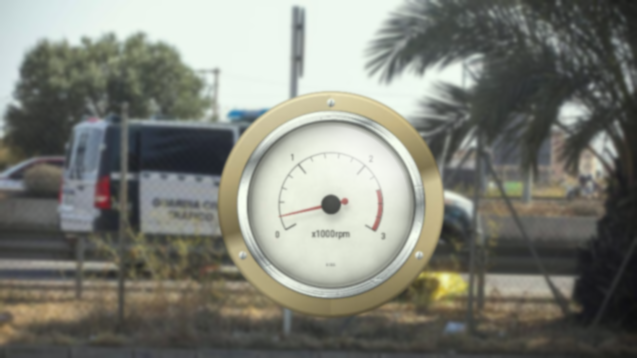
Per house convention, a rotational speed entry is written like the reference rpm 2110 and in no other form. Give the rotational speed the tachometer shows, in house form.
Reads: rpm 200
